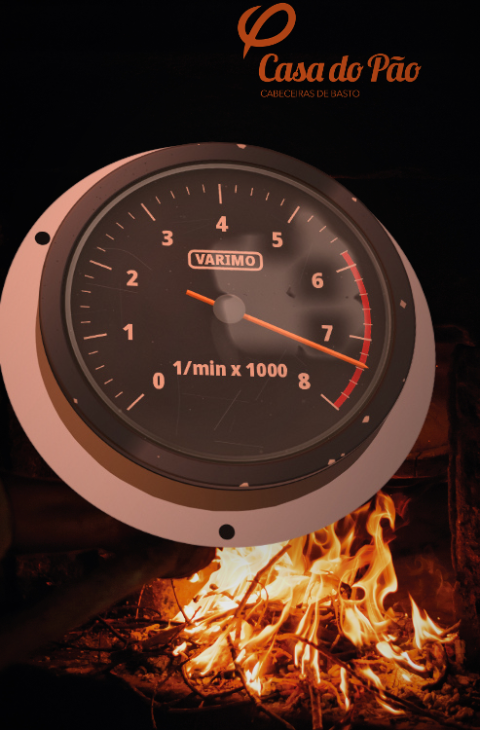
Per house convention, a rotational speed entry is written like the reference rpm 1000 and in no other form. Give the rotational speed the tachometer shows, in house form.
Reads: rpm 7400
